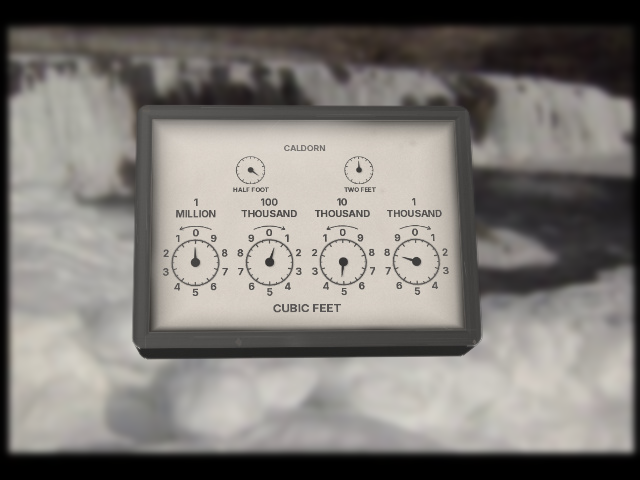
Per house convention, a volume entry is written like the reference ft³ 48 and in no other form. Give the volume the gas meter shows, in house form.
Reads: ft³ 4800
